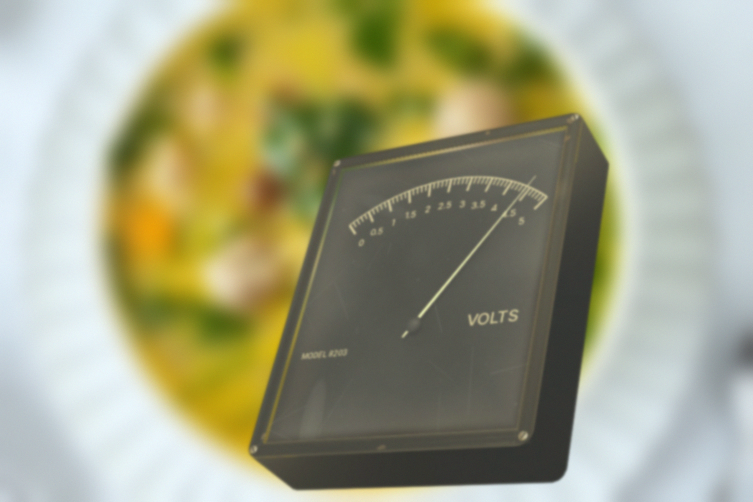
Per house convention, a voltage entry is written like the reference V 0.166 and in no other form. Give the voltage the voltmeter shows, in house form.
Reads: V 4.5
